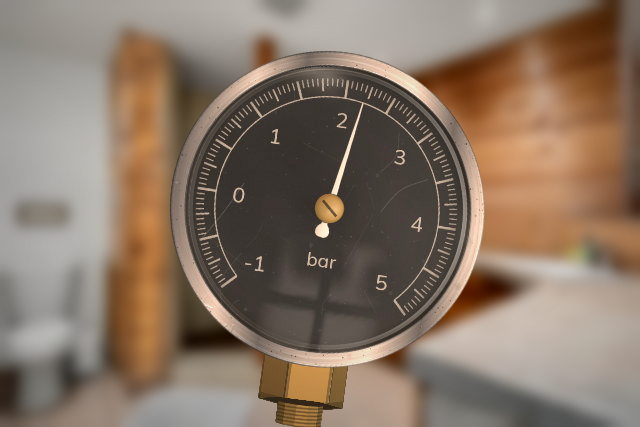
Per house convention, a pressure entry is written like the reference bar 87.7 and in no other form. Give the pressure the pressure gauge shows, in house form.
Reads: bar 2.2
